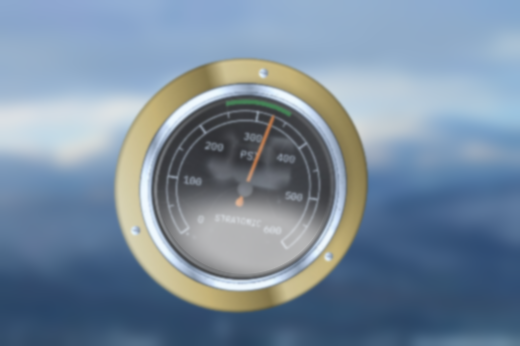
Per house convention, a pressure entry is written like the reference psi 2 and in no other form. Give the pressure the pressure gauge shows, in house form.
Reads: psi 325
